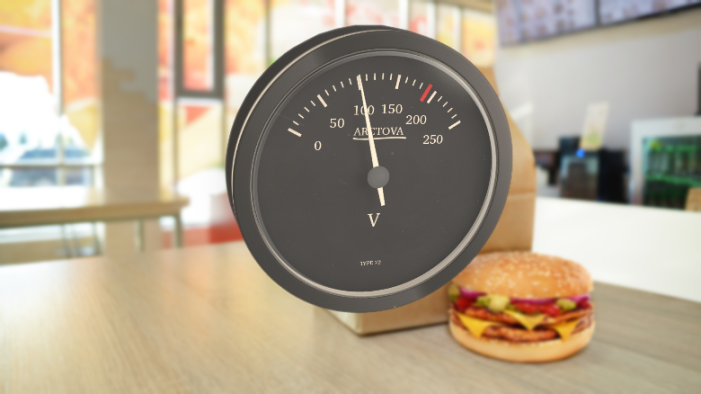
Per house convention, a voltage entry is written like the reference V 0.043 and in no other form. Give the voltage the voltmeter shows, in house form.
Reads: V 100
